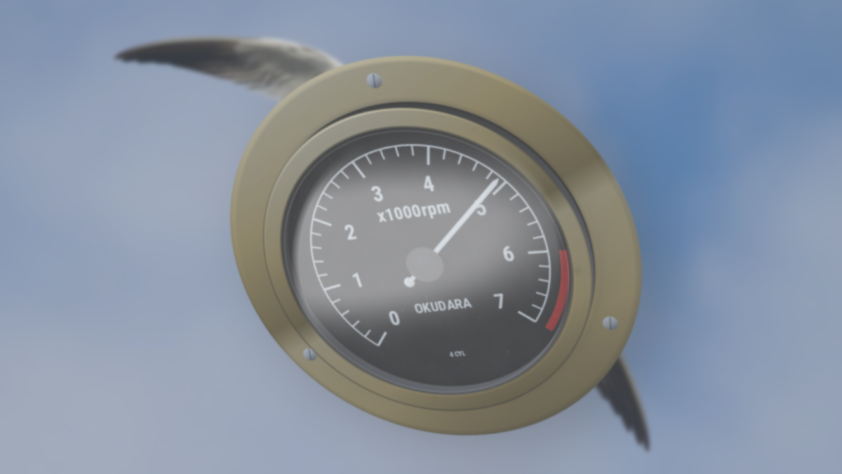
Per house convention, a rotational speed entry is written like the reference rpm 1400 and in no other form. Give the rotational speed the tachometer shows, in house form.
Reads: rpm 4900
